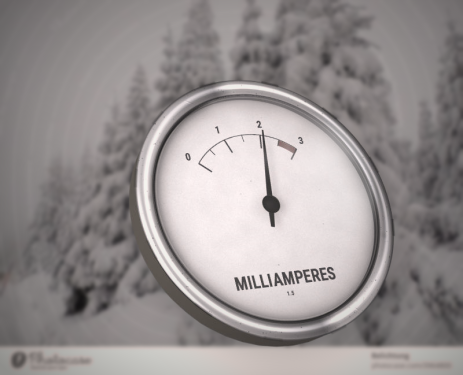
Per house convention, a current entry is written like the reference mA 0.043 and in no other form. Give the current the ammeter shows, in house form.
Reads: mA 2
